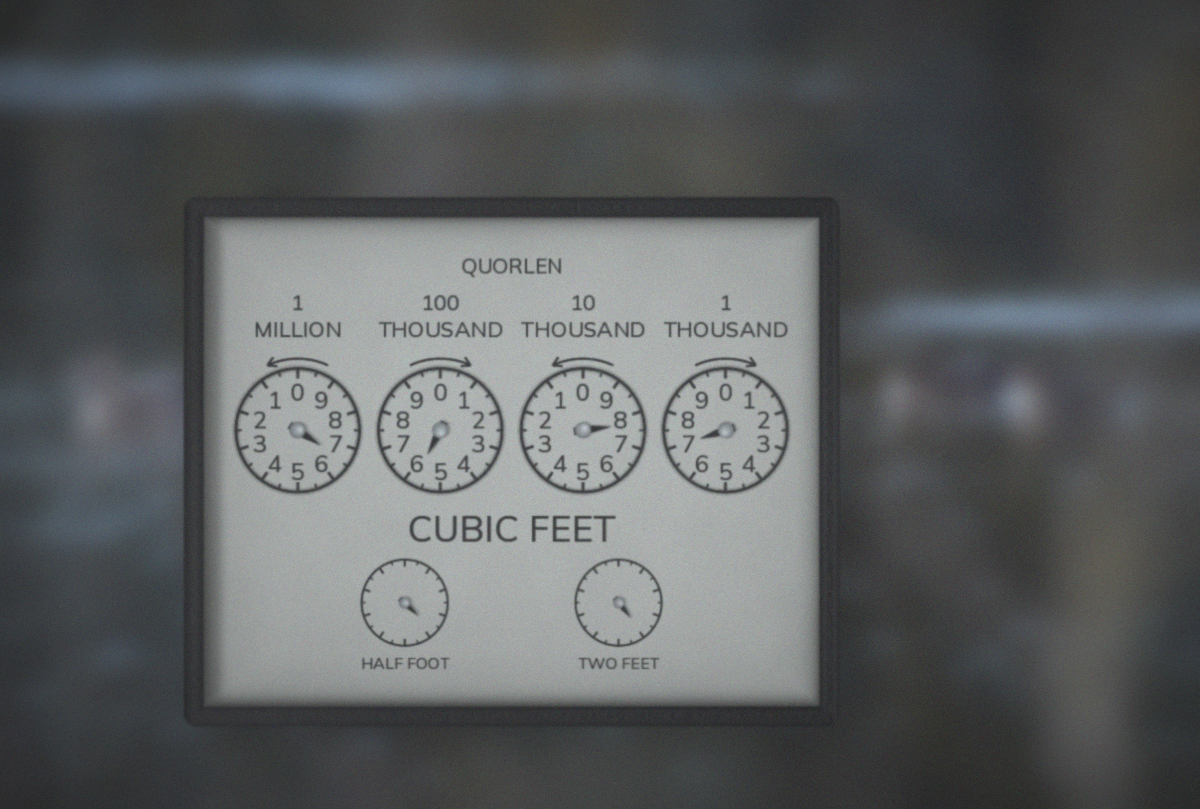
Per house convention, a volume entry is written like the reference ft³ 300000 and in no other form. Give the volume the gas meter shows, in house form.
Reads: ft³ 657700
